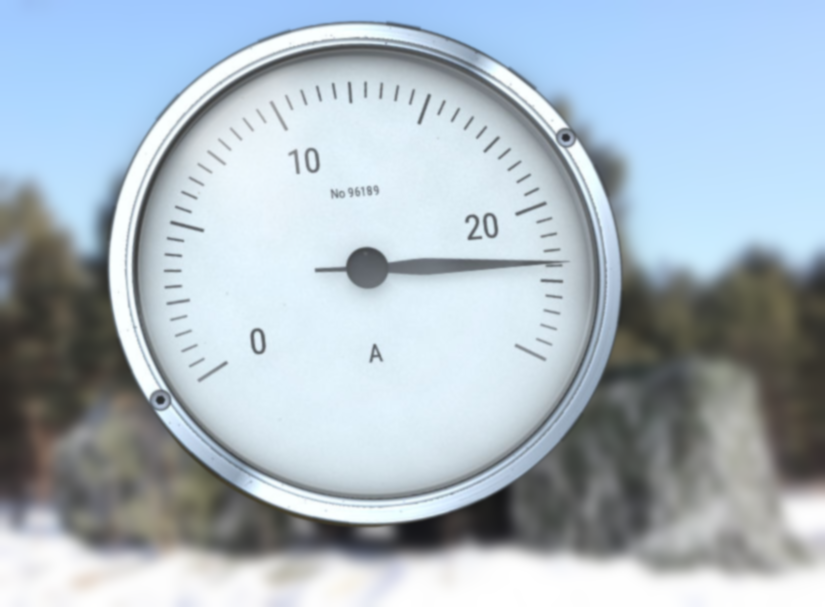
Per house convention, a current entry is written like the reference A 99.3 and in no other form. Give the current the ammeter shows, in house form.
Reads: A 22
